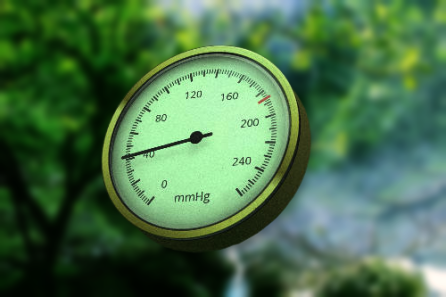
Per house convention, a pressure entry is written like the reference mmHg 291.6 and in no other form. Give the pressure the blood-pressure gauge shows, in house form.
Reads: mmHg 40
